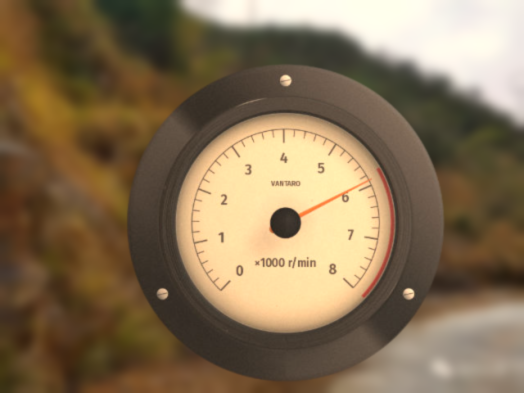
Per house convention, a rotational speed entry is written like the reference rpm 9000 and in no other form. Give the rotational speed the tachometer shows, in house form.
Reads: rpm 5900
